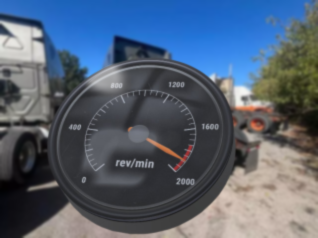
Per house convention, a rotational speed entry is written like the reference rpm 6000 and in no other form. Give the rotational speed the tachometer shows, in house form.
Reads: rpm 1900
